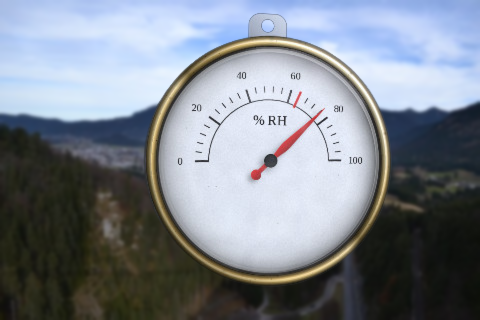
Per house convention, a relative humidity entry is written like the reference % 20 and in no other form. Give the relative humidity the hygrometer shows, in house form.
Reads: % 76
